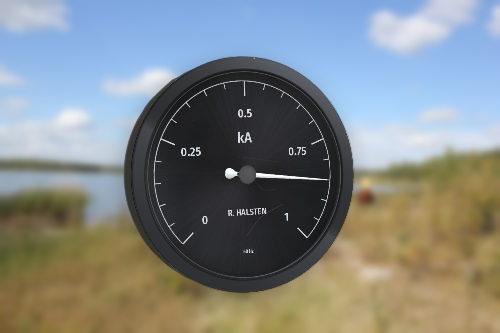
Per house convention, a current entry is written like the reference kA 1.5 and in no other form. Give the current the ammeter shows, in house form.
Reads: kA 0.85
